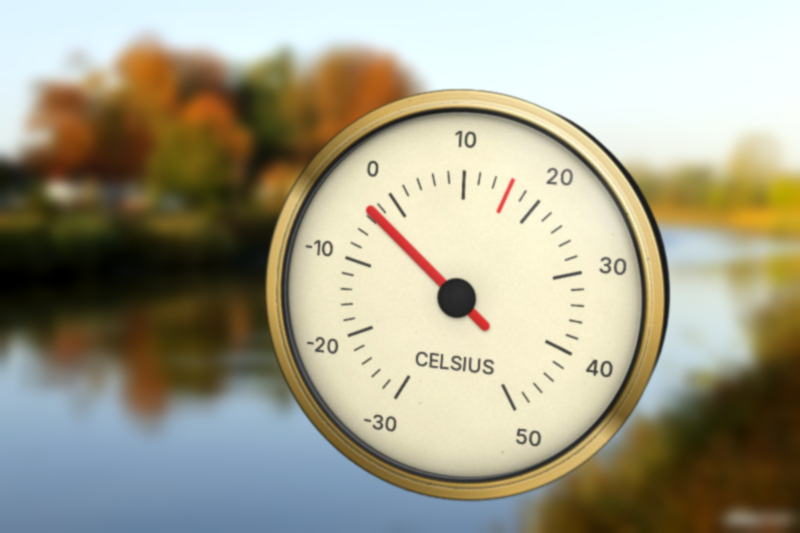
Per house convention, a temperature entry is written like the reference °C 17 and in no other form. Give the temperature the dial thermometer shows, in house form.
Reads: °C -3
